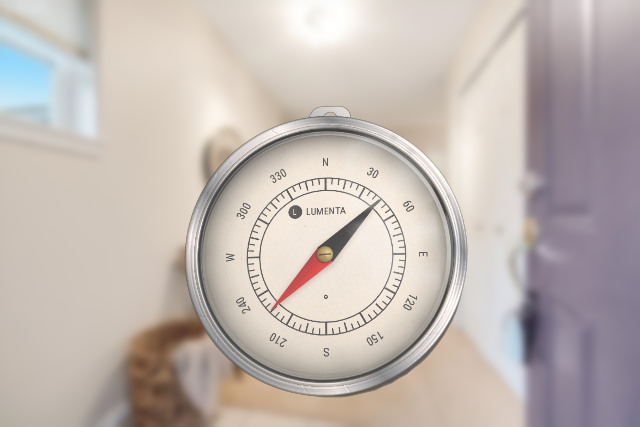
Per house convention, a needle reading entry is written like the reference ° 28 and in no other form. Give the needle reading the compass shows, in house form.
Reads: ° 225
